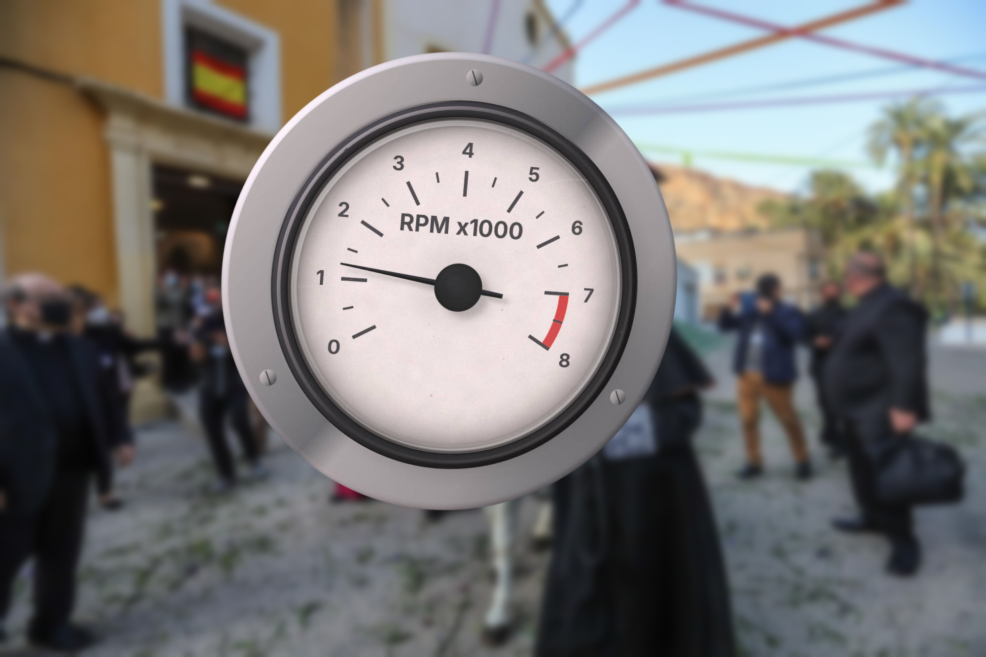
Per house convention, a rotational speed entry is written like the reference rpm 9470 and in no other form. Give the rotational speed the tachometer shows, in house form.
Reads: rpm 1250
